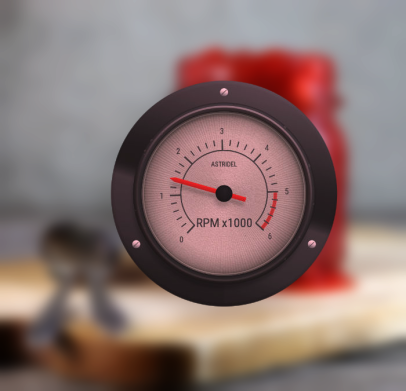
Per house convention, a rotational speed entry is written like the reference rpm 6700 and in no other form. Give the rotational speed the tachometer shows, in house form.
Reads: rpm 1400
